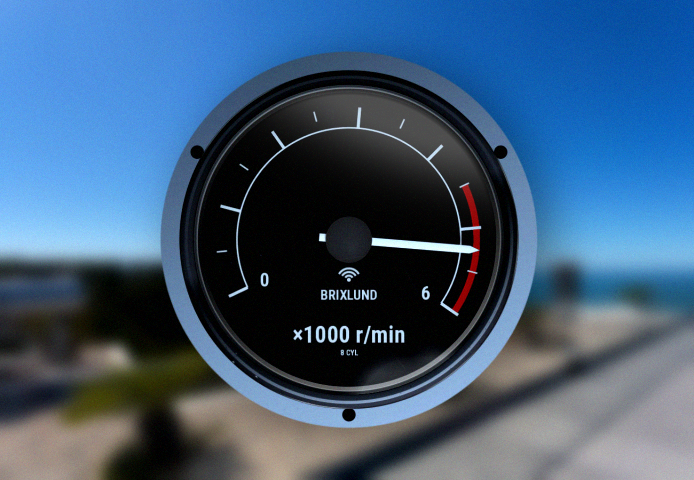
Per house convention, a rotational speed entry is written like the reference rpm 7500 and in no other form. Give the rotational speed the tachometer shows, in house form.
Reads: rpm 5250
